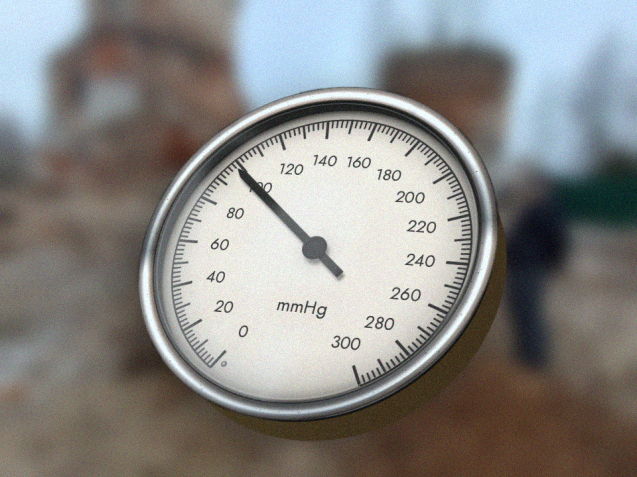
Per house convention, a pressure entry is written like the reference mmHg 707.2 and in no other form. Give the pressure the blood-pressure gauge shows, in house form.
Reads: mmHg 98
